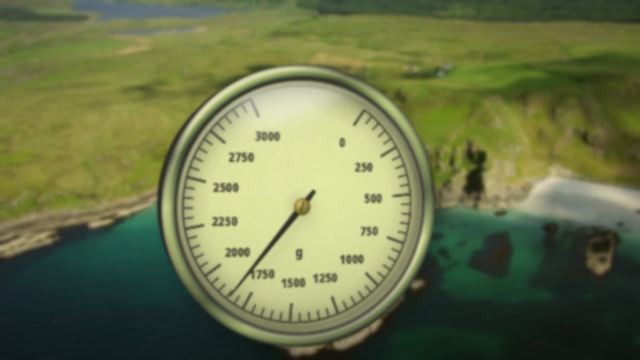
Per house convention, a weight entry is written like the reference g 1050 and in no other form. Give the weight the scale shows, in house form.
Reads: g 1850
